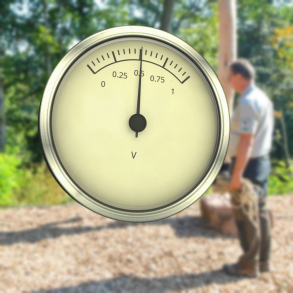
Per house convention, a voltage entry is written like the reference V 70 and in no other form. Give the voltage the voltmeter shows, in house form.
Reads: V 0.5
